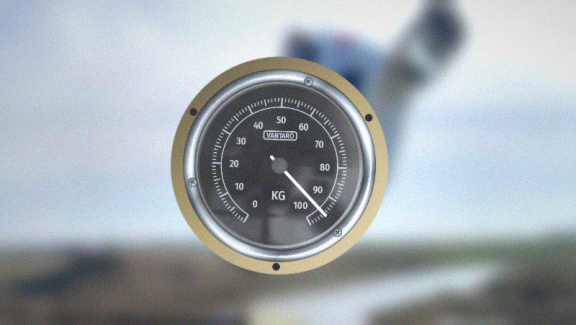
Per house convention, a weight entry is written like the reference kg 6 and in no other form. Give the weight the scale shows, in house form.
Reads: kg 95
